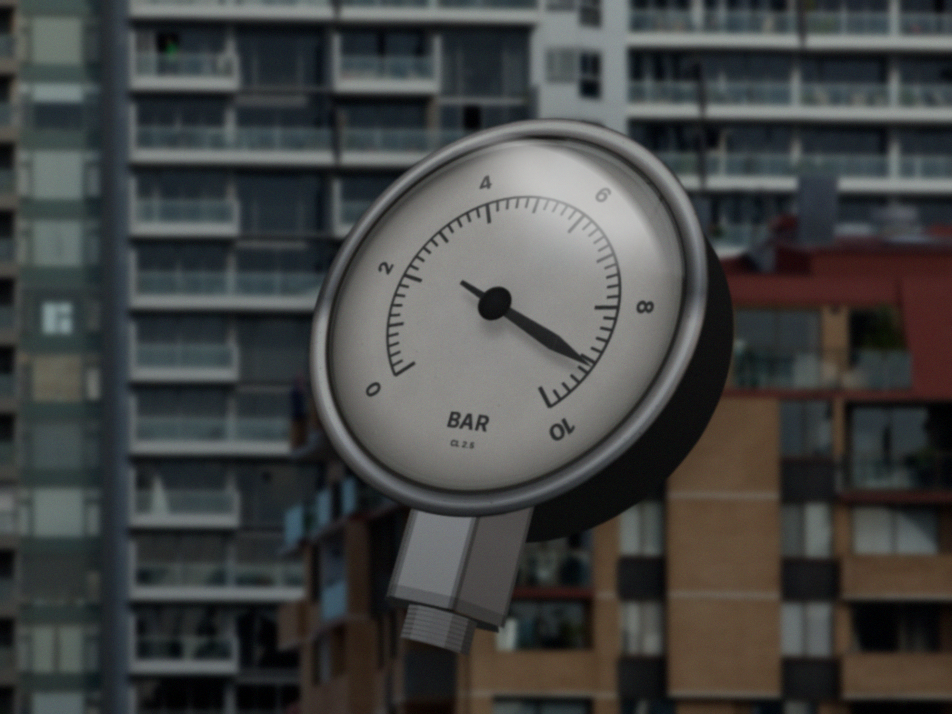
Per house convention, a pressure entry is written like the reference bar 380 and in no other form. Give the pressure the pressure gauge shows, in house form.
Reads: bar 9.1
